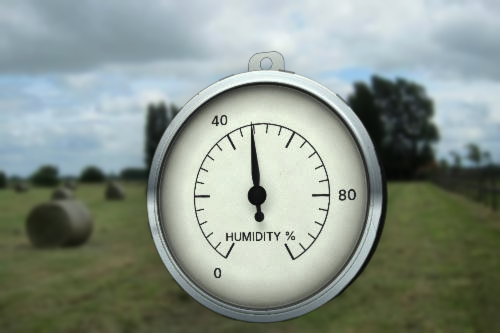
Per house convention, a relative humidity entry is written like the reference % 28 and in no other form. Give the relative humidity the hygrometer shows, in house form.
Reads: % 48
